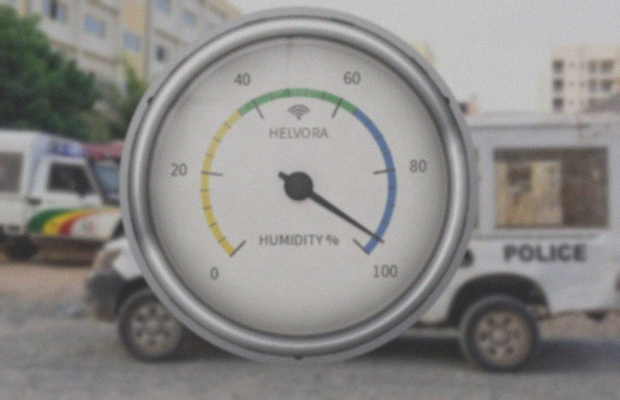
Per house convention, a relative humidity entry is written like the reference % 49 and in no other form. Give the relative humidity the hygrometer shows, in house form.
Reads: % 96
